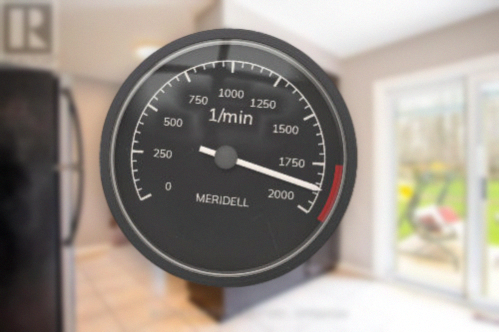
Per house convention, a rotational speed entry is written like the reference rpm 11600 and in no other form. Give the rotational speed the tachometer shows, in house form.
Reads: rpm 1875
